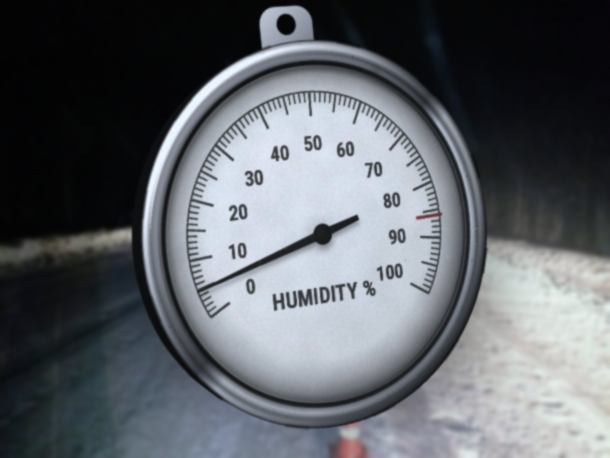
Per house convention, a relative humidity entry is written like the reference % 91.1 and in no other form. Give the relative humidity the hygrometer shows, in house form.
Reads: % 5
